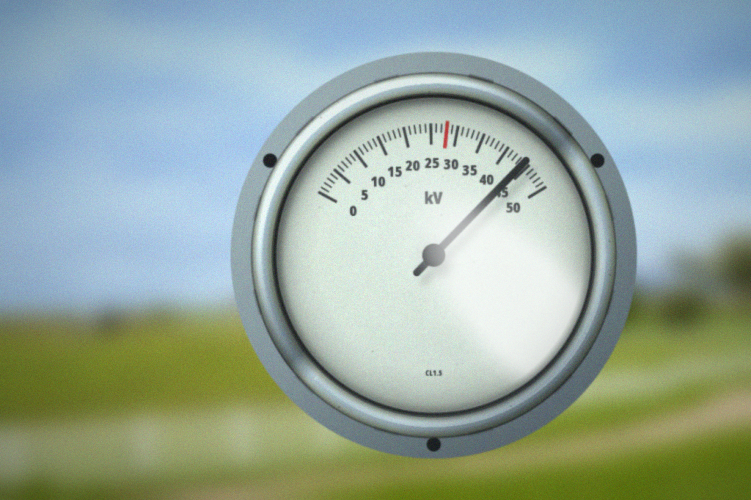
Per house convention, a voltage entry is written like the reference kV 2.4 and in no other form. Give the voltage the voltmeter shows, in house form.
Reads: kV 44
